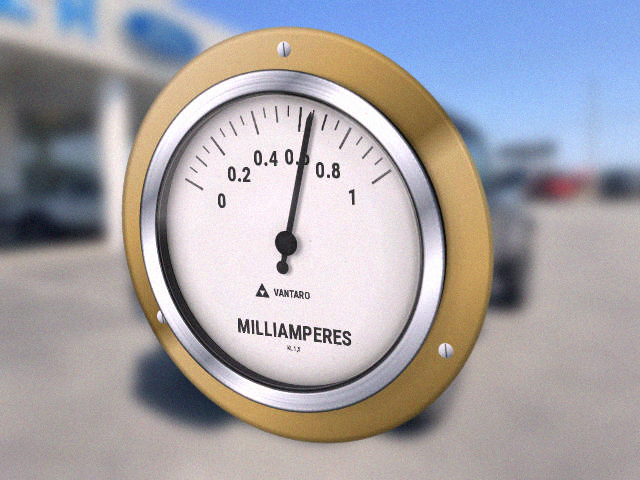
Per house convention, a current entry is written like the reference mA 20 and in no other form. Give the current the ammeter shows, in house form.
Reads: mA 0.65
